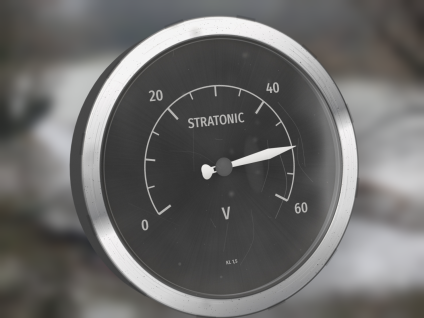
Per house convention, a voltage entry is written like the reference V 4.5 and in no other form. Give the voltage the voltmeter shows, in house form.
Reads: V 50
